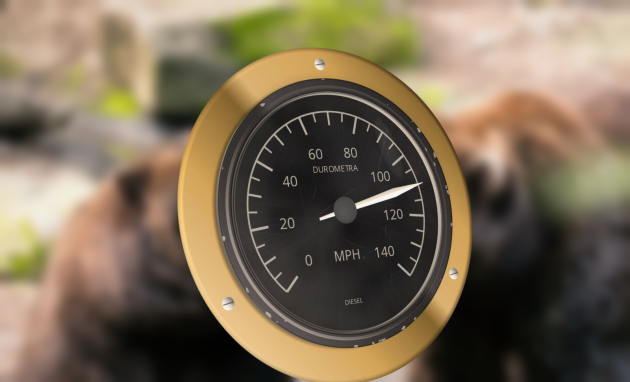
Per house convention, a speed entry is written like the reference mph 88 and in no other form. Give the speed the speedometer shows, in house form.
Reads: mph 110
